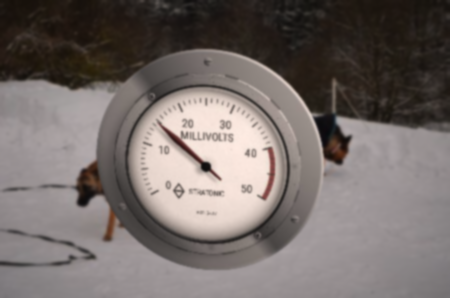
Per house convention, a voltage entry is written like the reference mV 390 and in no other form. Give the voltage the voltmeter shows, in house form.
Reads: mV 15
